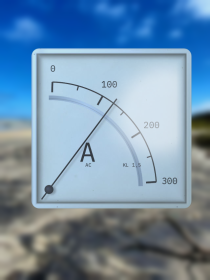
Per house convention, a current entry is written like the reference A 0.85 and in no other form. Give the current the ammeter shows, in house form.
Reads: A 125
